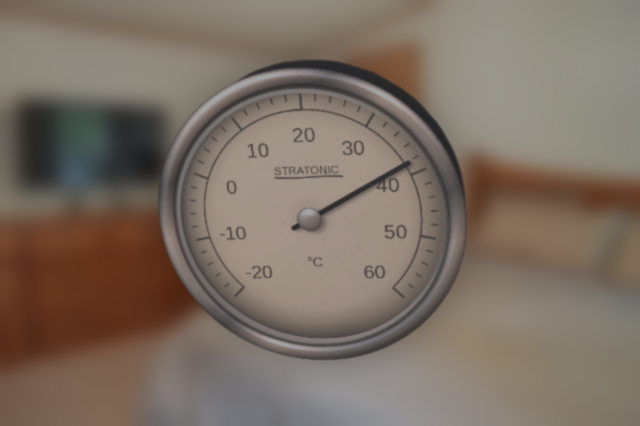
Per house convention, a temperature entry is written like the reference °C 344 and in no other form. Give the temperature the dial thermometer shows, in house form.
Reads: °C 38
